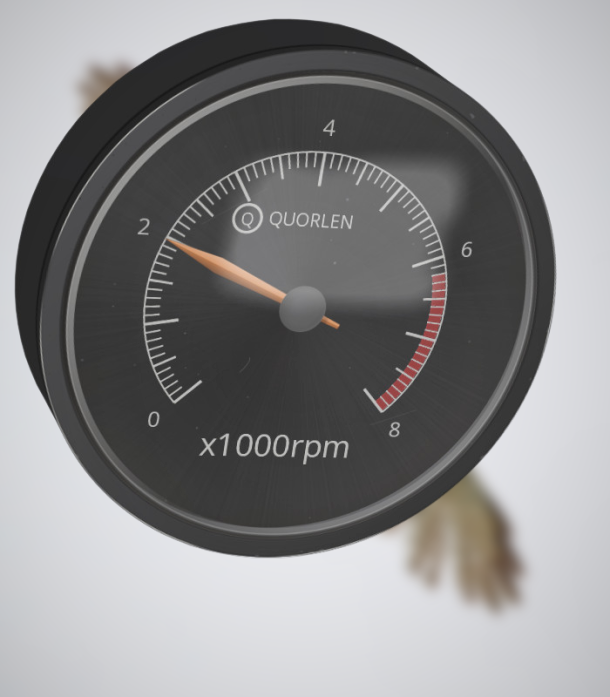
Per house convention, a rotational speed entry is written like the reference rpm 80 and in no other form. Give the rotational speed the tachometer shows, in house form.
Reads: rpm 2000
